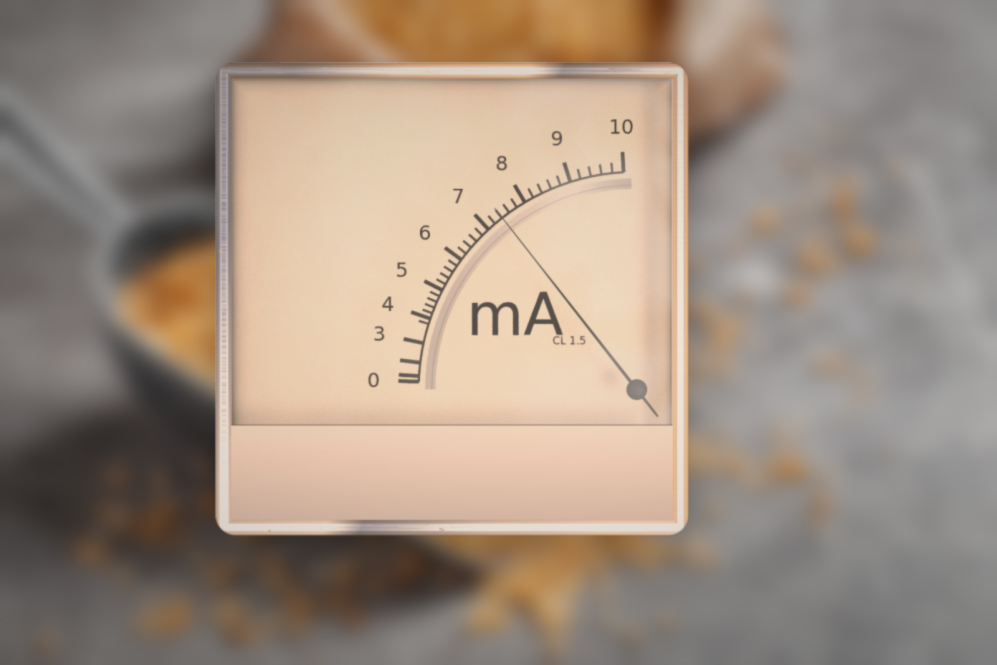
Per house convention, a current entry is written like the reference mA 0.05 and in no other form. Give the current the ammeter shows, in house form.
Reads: mA 7.4
